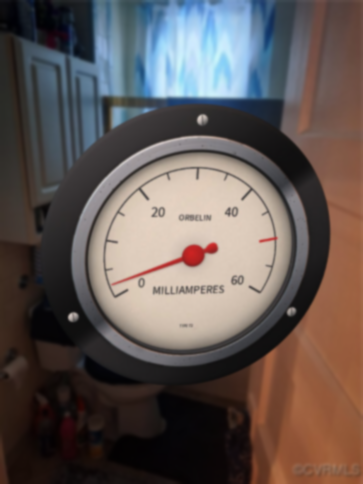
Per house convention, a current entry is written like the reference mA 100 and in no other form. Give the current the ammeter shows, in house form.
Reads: mA 2.5
